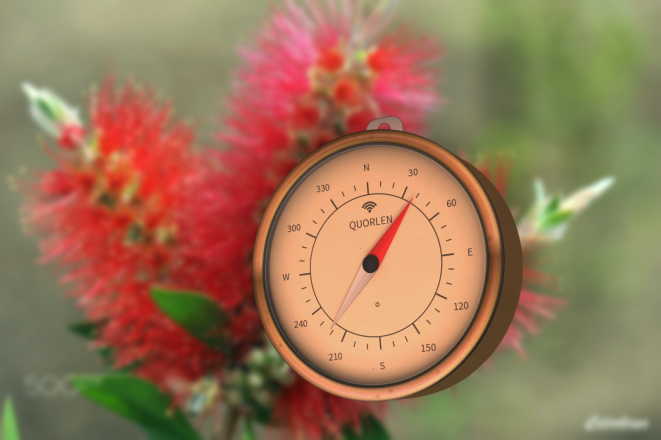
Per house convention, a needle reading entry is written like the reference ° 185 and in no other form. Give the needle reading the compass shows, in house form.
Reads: ° 40
